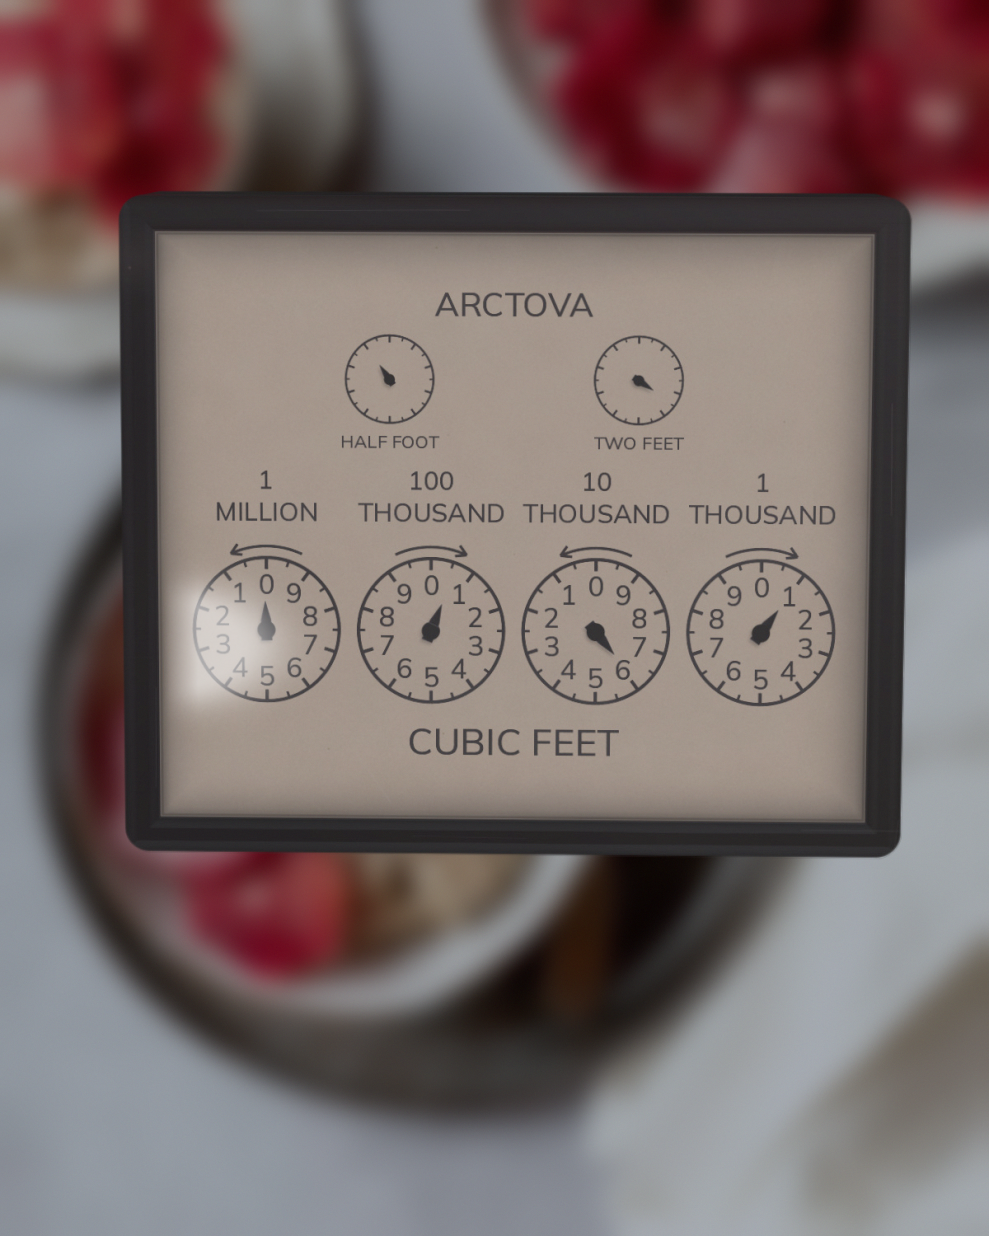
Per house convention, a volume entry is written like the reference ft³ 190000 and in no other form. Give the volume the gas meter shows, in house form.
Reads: ft³ 6100
